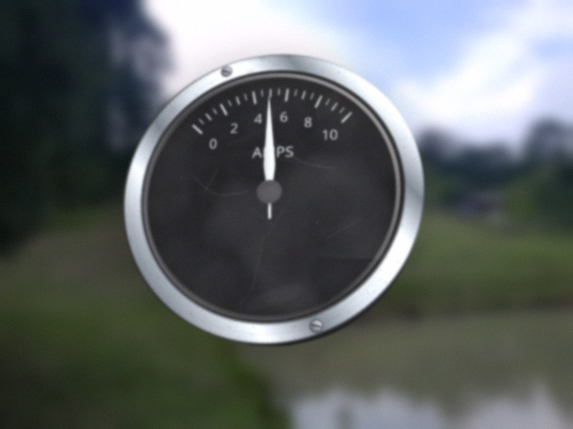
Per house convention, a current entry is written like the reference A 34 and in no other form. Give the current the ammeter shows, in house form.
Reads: A 5
